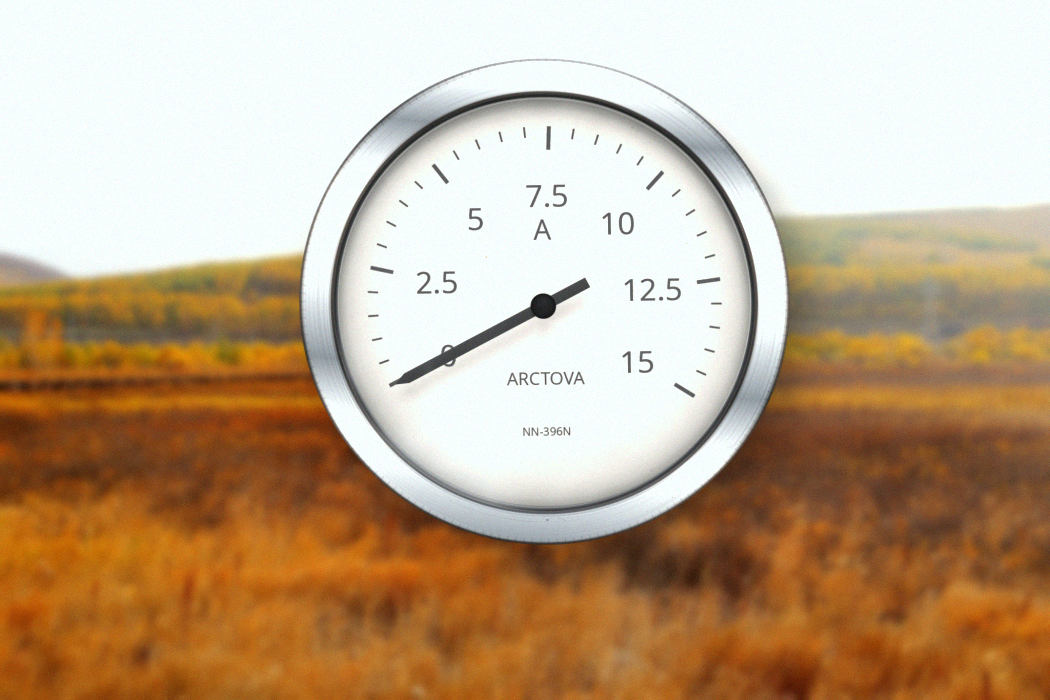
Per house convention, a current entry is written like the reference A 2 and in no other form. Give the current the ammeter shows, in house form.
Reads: A 0
